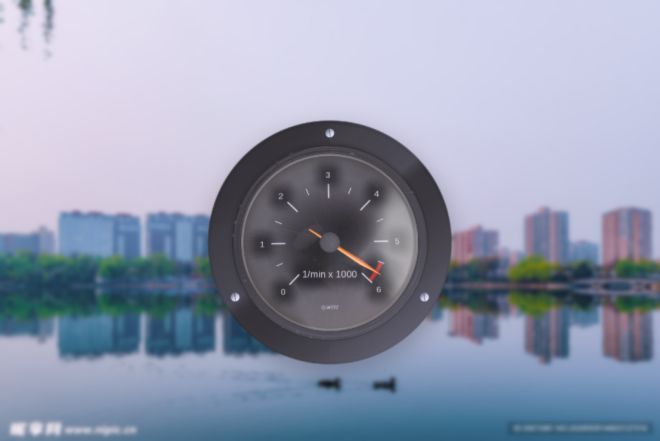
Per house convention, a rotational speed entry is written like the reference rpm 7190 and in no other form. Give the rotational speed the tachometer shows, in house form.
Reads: rpm 5750
